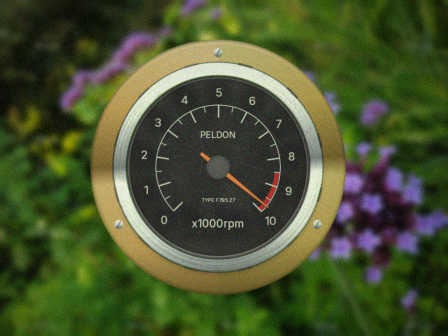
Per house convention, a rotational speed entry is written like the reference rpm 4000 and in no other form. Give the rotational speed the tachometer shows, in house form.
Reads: rpm 9750
